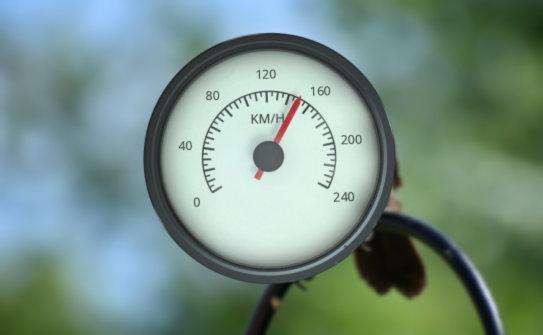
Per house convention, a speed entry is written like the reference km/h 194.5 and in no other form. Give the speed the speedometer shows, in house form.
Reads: km/h 150
